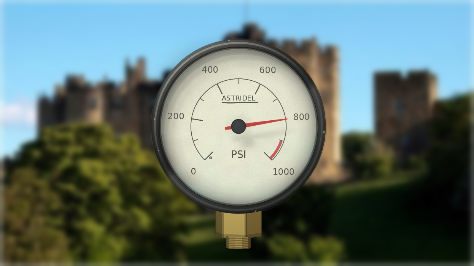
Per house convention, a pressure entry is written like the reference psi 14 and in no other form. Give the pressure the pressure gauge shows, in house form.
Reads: psi 800
